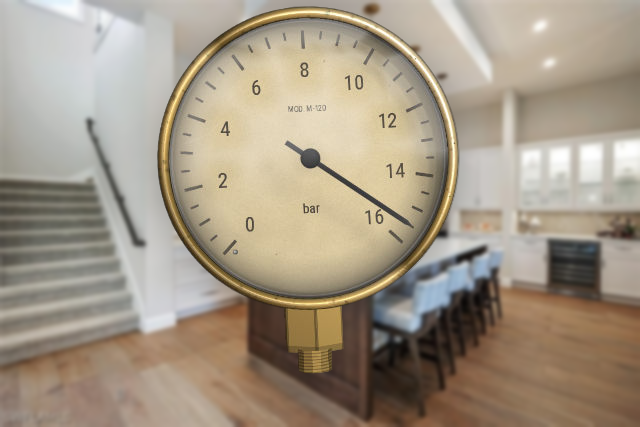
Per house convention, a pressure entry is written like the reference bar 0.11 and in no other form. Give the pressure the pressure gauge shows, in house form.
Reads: bar 15.5
